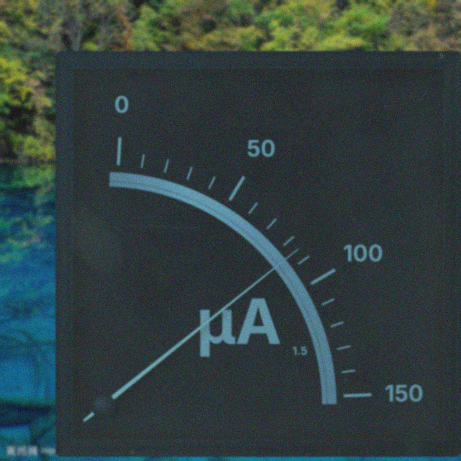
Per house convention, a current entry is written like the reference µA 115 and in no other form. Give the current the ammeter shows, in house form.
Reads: µA 85
